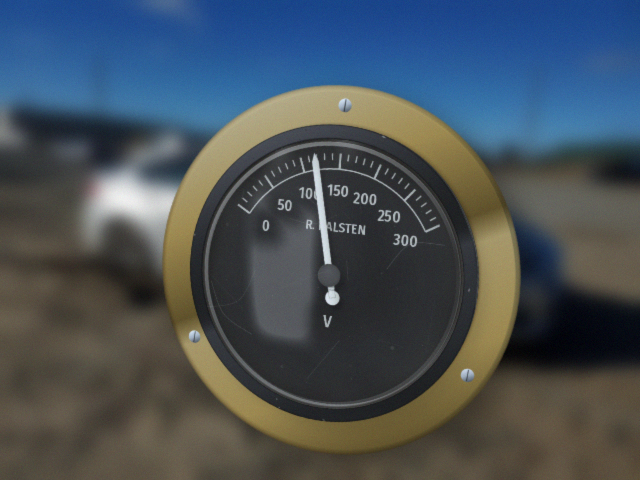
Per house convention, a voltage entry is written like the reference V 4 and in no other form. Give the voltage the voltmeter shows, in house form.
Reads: V 120
